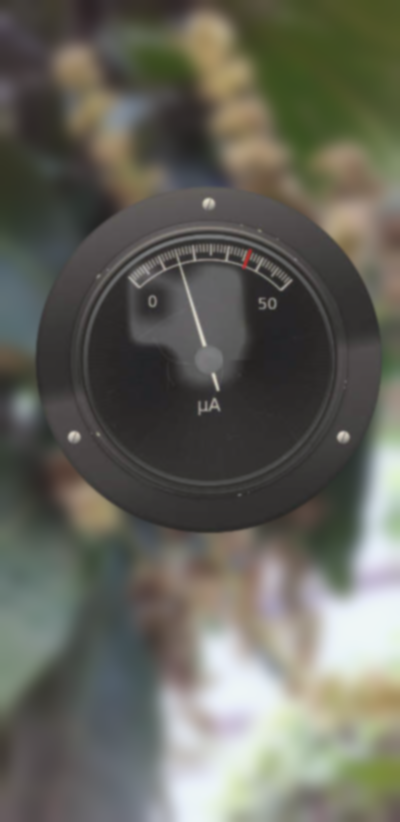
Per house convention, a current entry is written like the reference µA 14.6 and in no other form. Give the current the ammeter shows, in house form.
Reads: µA 15
